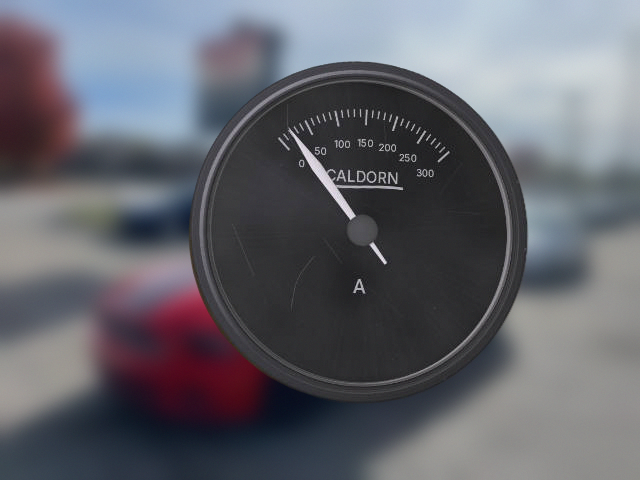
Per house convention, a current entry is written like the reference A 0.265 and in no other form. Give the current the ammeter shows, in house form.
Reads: A 20
